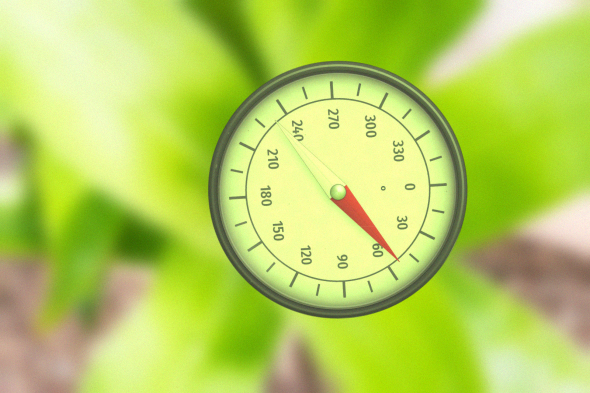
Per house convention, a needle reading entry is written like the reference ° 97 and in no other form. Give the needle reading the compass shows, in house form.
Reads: ° 52.5
